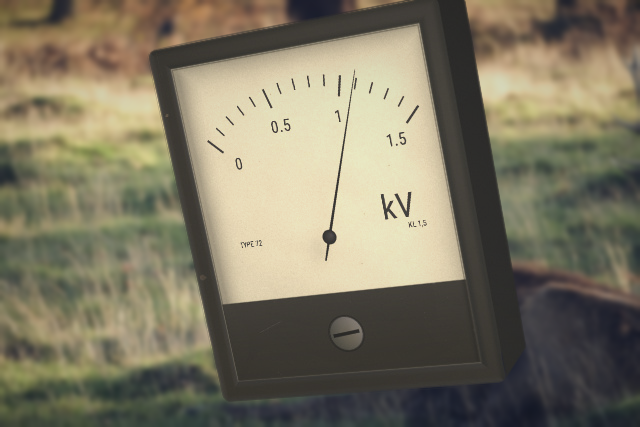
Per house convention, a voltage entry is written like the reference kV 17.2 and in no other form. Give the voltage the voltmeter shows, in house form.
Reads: kV 1.1
